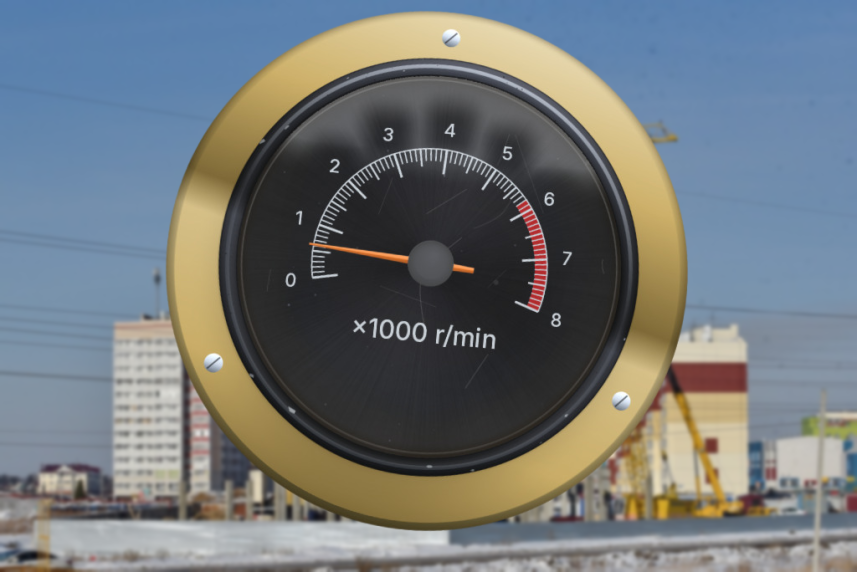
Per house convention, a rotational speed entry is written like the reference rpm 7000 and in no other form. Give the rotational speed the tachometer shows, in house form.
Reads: rpm 600
